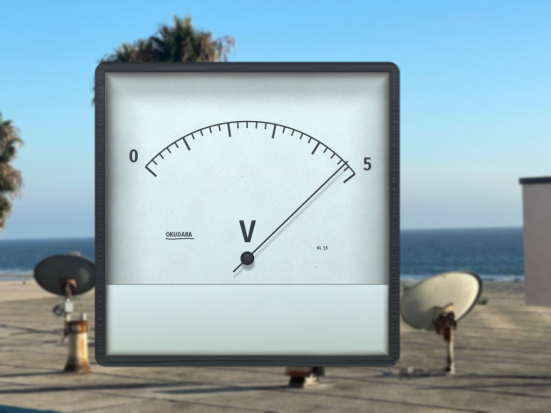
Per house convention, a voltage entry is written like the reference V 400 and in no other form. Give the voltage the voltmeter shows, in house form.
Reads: V 4.7
